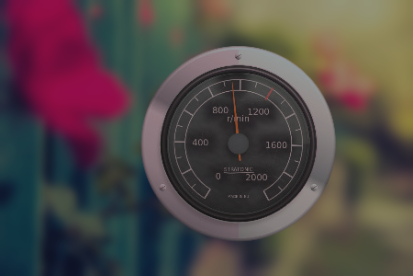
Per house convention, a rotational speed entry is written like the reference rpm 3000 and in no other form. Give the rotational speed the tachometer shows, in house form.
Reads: rpm 950
